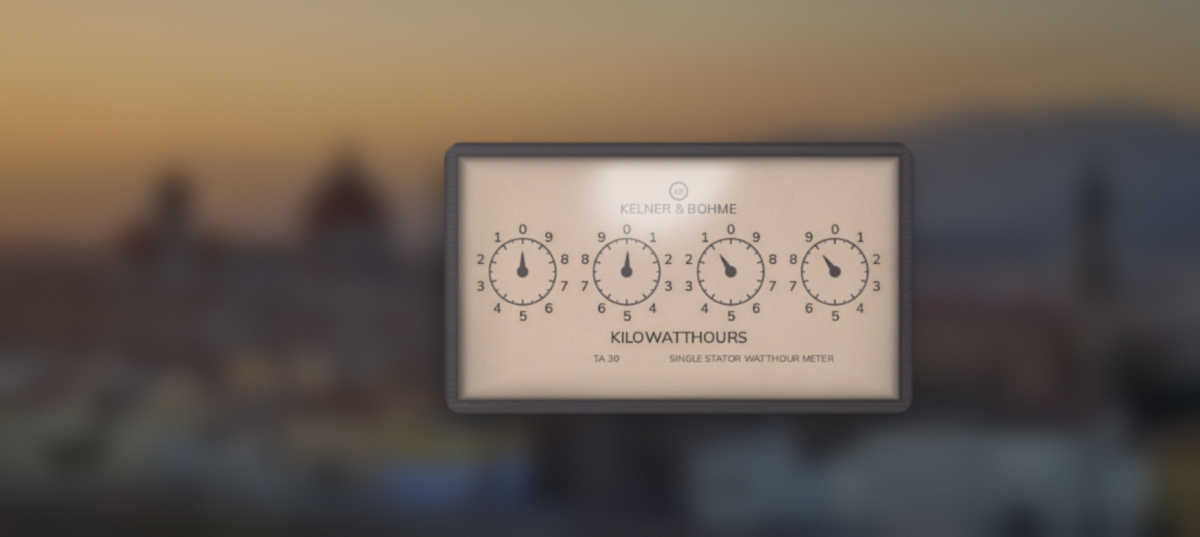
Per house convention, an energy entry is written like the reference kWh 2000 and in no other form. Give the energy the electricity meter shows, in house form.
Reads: kWh 9
